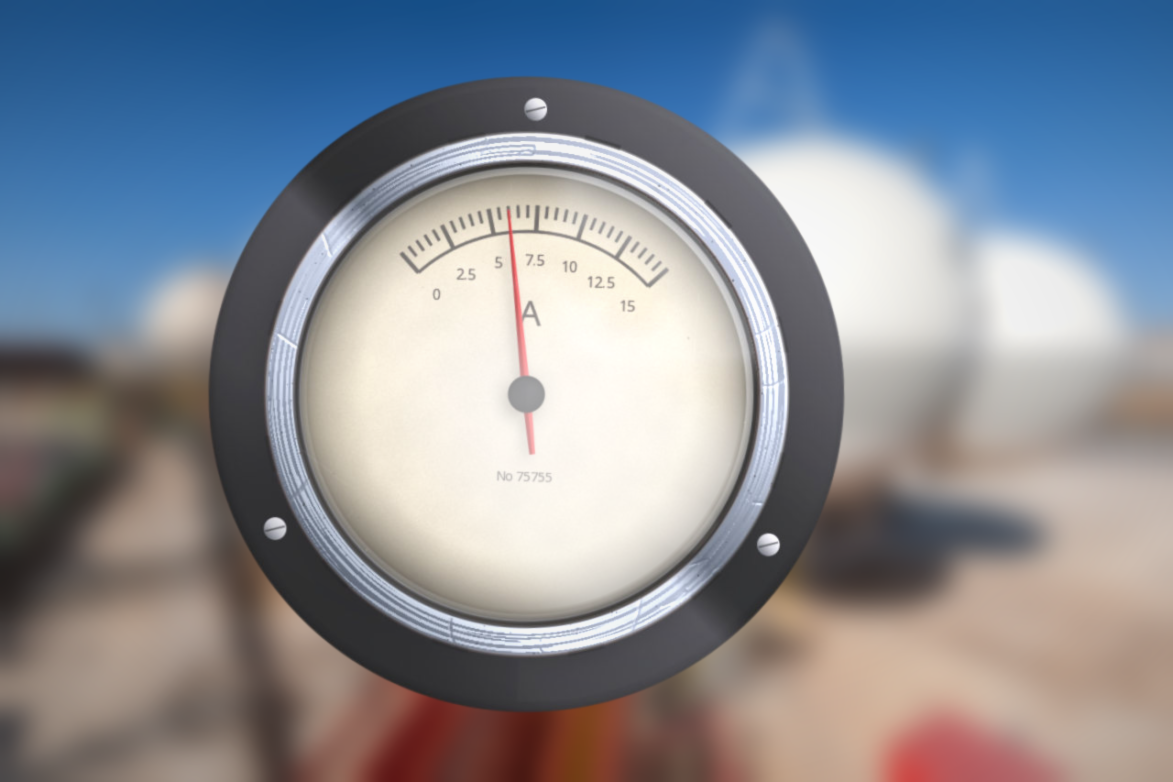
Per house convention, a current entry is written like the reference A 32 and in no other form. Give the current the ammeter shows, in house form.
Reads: A 6
